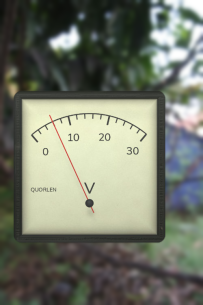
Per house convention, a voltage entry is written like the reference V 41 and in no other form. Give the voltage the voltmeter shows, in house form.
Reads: V 6
